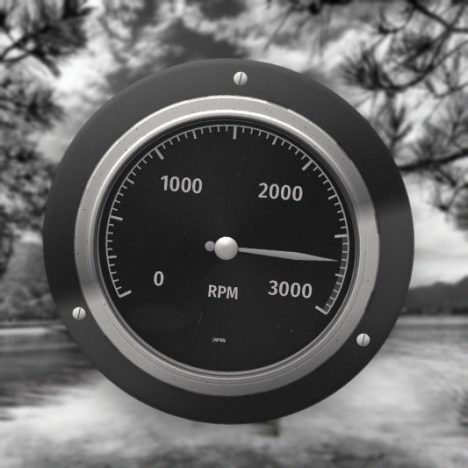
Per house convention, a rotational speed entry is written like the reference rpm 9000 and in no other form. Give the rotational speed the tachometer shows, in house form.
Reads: rpm 2650
